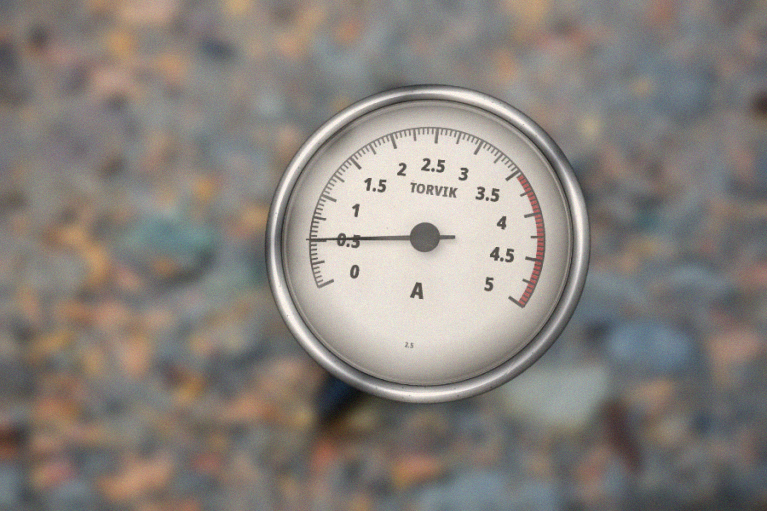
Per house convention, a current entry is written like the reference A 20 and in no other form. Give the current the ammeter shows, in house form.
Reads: A 0.5
